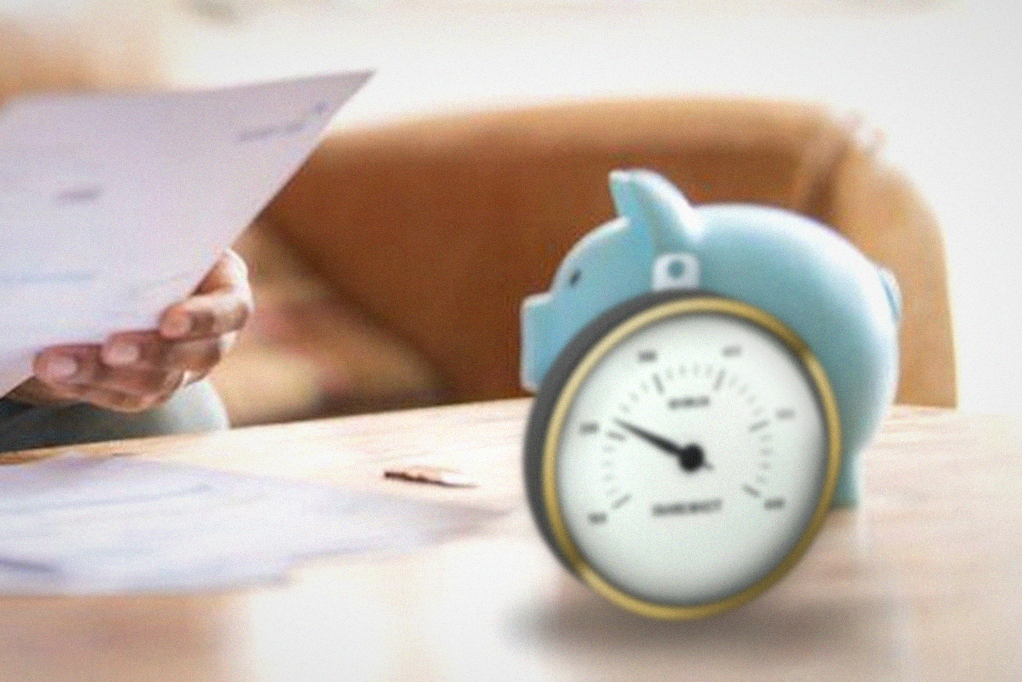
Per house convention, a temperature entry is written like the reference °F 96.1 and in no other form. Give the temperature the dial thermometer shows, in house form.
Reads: °F 220
